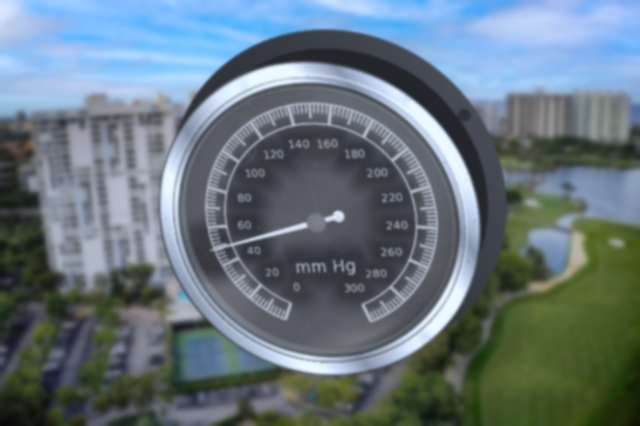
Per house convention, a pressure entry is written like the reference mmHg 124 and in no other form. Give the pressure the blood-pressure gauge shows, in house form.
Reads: mmHg 50
